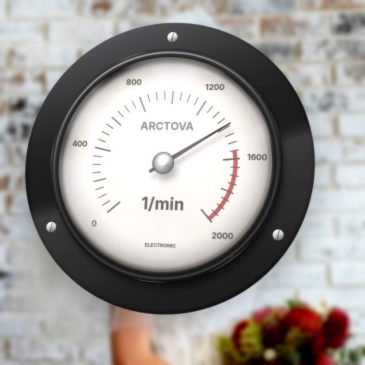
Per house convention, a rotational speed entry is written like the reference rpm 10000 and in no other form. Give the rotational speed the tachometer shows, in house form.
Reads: rpm 1400
